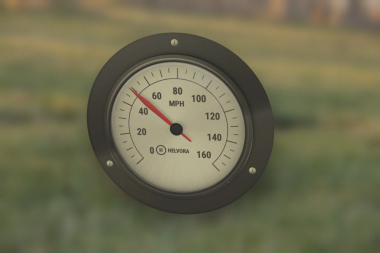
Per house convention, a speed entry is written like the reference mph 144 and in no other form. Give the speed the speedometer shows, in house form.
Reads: mph 50
